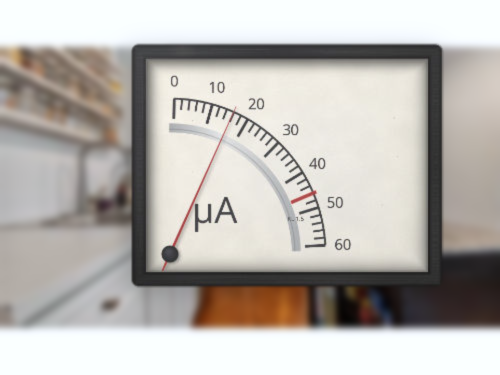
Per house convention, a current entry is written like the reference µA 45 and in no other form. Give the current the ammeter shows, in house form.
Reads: µA 16
